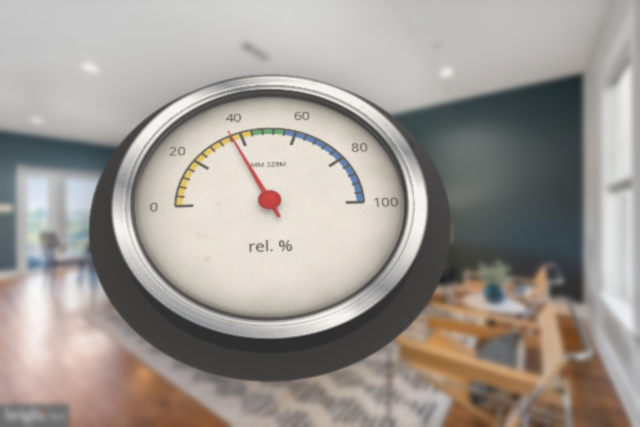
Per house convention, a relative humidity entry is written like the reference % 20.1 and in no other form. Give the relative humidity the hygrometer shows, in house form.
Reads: % 36
